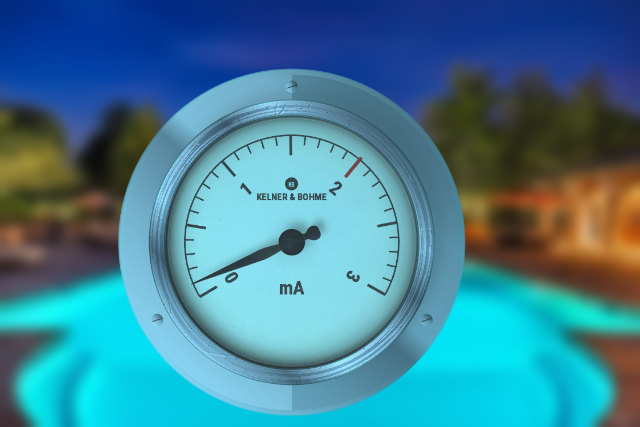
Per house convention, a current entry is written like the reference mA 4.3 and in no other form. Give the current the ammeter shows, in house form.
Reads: mA 0.1
